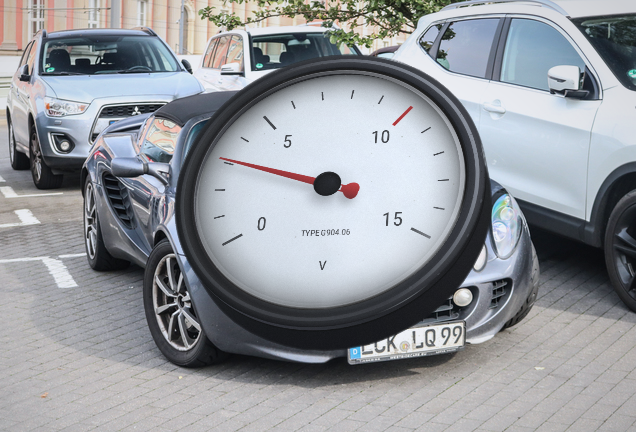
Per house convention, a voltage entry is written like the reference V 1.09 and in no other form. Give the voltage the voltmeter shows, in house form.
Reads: V 3
